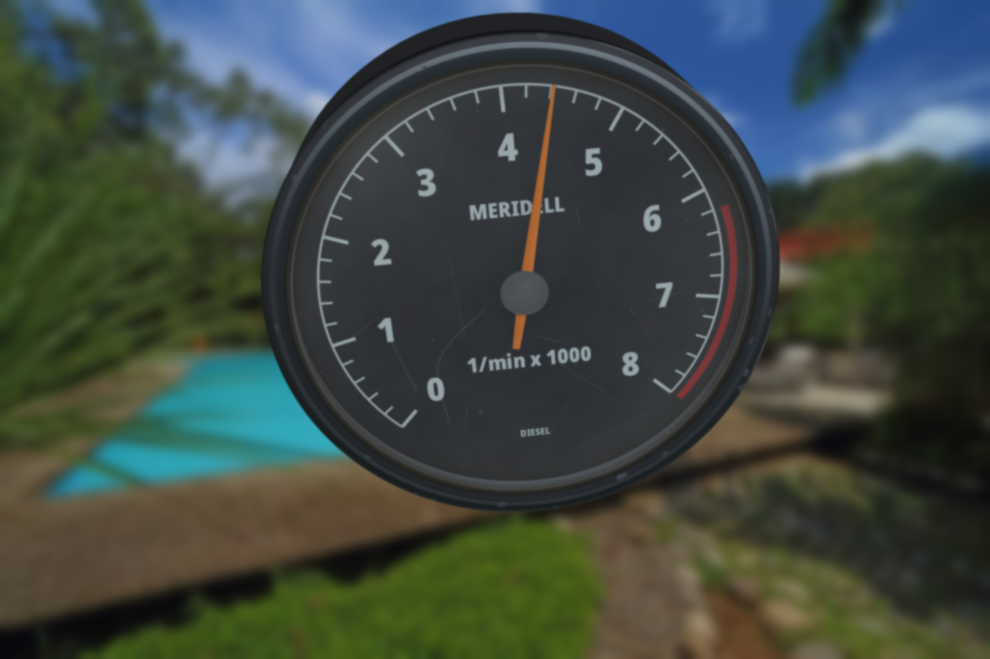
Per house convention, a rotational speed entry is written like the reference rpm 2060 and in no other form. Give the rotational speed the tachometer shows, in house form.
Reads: rpm 4400
